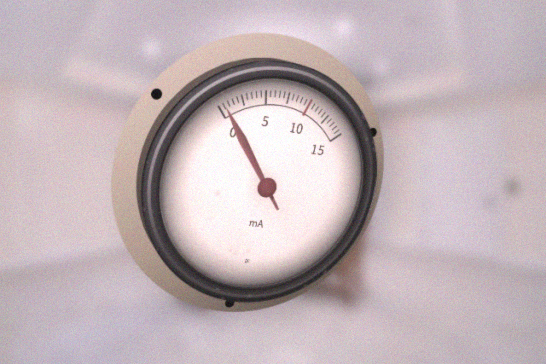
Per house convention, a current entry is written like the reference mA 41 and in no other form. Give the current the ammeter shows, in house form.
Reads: mA 0.5
